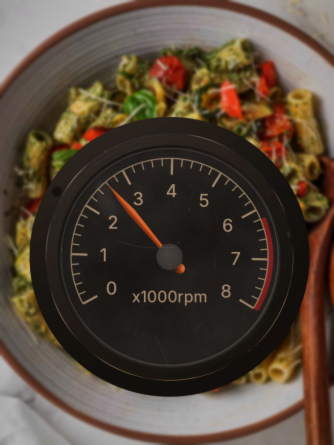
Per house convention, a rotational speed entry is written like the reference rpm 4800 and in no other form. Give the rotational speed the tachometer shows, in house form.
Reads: rpm 2600
